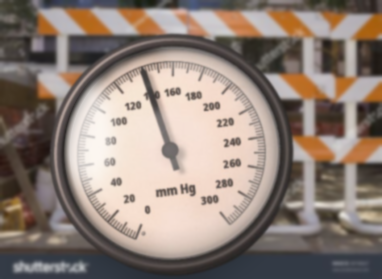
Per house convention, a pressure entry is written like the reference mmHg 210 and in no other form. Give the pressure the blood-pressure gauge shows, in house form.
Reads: mmHg 140
